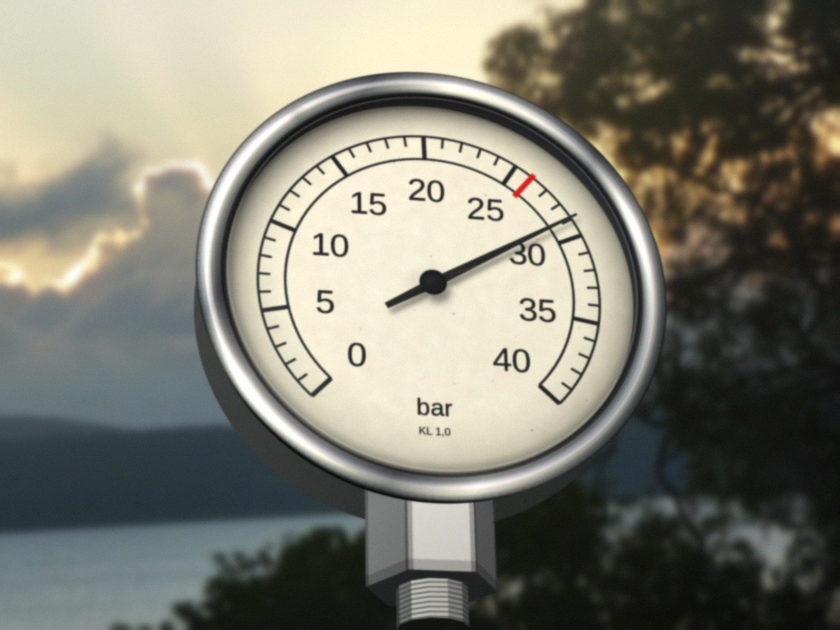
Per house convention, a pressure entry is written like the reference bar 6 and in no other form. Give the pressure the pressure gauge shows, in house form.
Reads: bar 29
